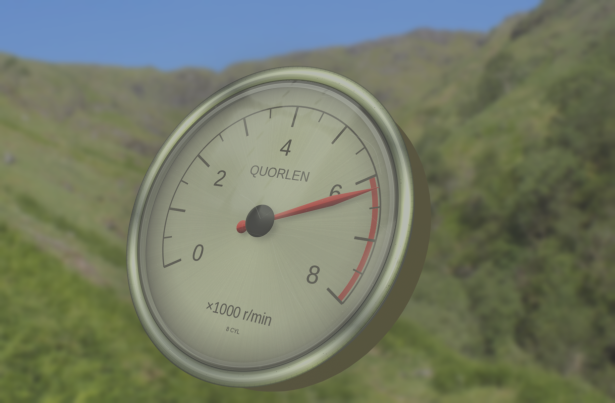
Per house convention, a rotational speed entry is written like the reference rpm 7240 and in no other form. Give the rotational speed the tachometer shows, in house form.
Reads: rpm 6250
